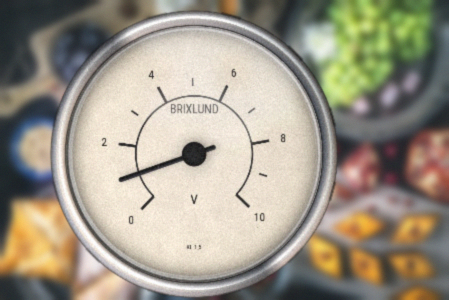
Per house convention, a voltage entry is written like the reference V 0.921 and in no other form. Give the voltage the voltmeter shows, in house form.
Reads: V 1
